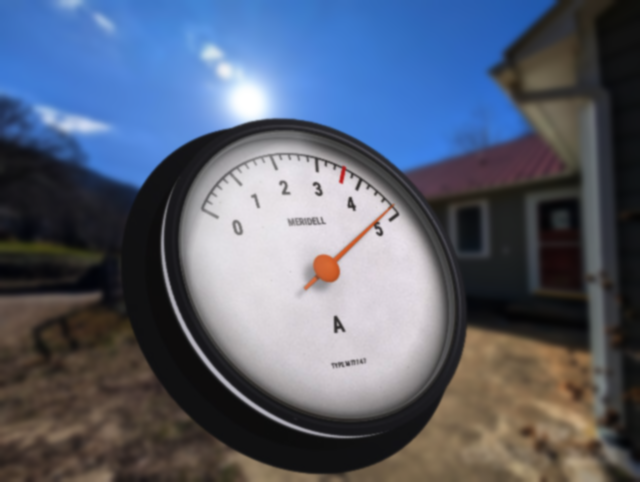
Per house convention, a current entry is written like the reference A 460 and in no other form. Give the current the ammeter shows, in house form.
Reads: A 4.8
